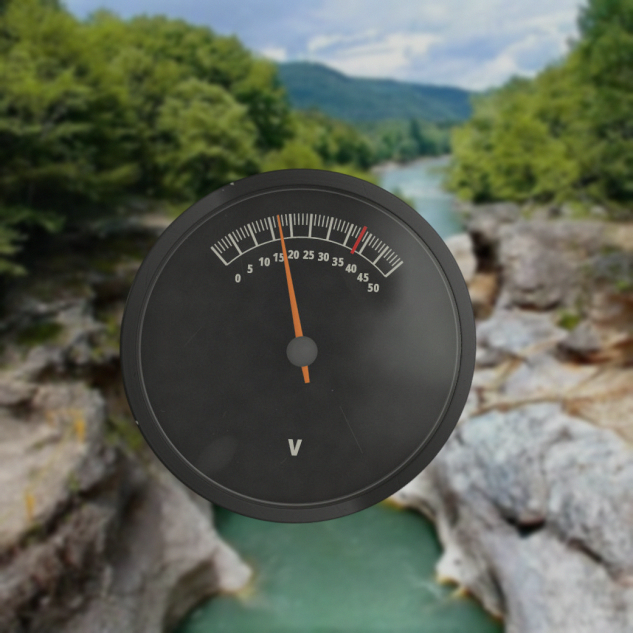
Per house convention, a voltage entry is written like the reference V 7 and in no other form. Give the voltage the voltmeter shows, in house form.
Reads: V 17
